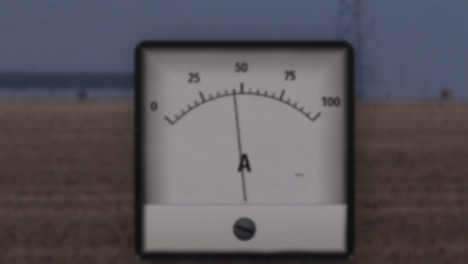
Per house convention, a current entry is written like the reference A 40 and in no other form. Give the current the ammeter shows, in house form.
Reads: A 45
